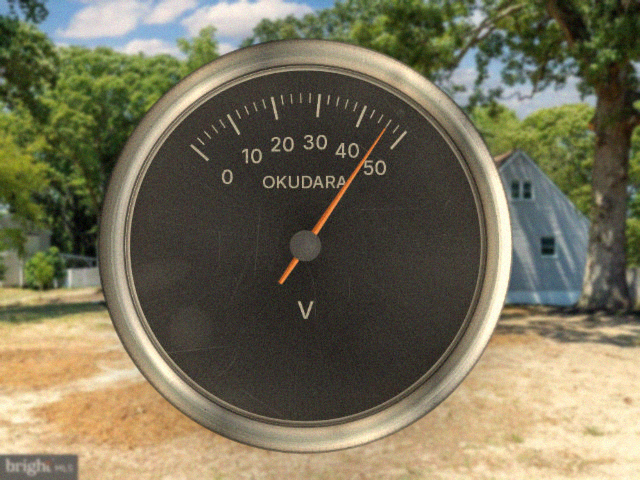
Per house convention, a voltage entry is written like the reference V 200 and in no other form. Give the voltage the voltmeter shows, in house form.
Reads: V 46
